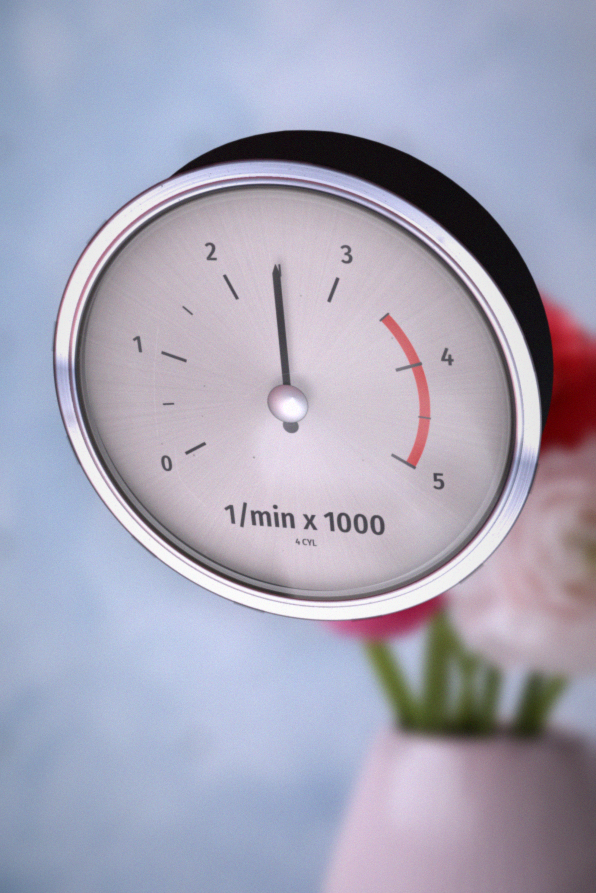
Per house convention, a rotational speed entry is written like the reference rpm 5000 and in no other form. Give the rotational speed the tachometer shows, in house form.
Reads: rpm 2500
